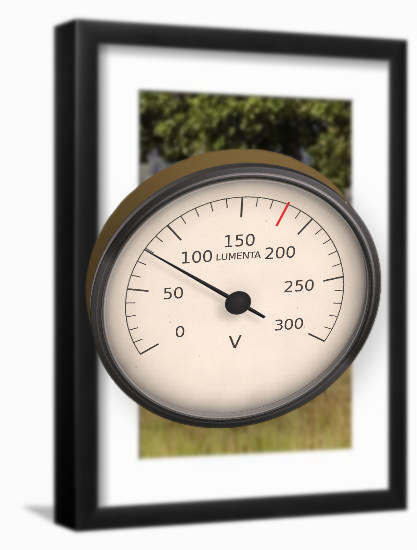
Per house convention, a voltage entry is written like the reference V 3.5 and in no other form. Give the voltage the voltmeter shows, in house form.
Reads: V 80
